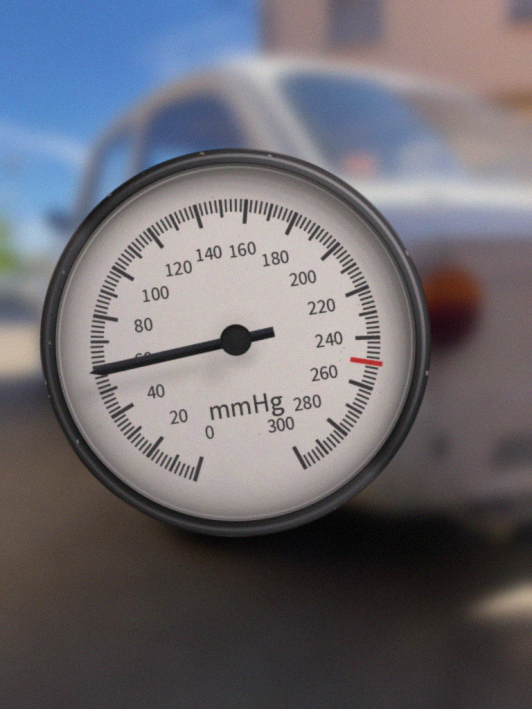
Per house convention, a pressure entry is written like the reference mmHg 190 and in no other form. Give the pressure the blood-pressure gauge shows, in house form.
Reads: mmHg 58
